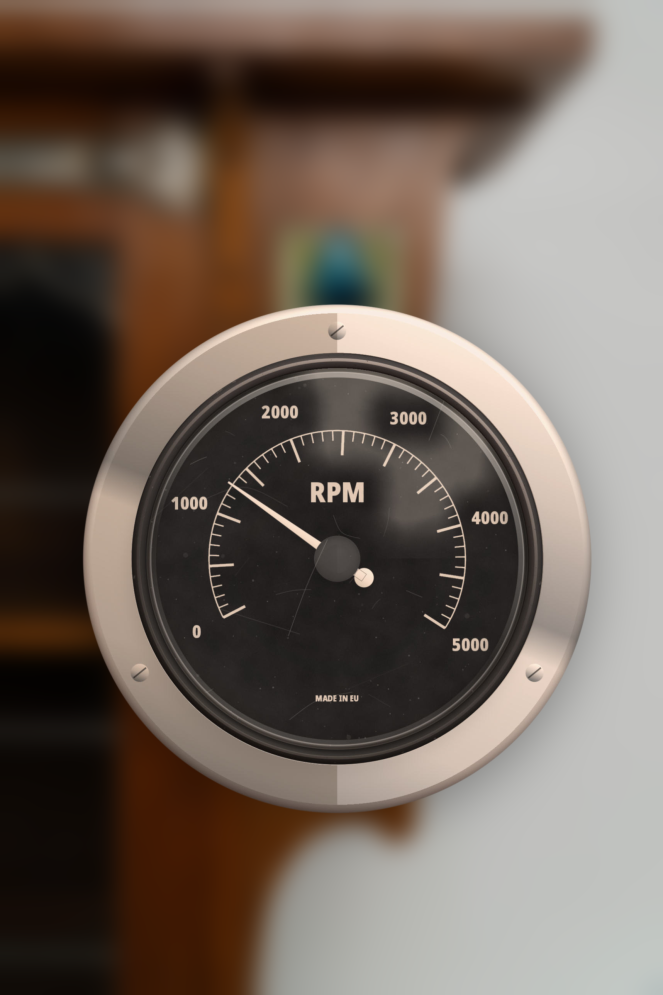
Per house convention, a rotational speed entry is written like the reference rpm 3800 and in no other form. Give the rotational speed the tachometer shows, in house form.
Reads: rpm 1300
